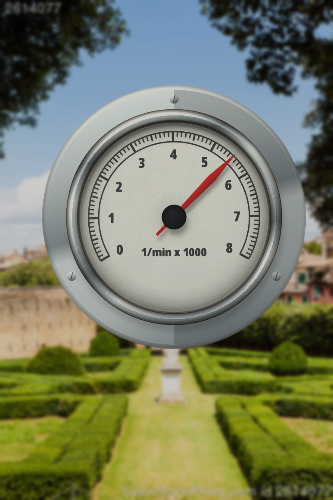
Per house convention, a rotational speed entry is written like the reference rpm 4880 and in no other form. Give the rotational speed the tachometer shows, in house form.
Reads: rpm 5500
